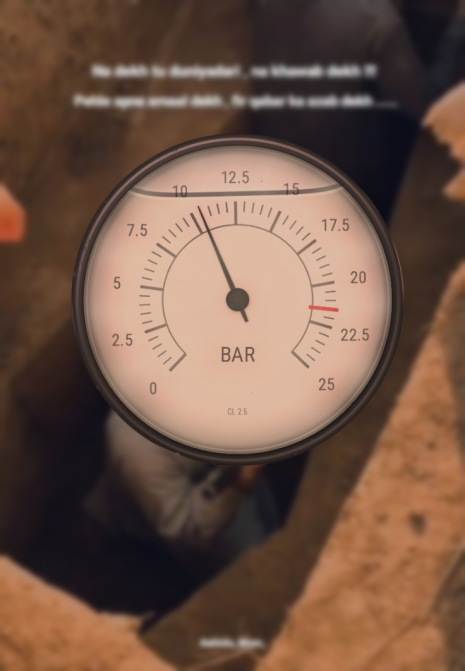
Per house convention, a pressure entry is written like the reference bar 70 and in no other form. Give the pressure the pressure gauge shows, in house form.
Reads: bar 10.5
